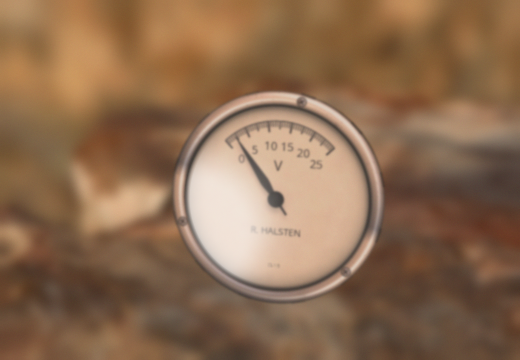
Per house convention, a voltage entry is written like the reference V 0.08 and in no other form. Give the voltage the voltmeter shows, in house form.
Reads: V 2.5
